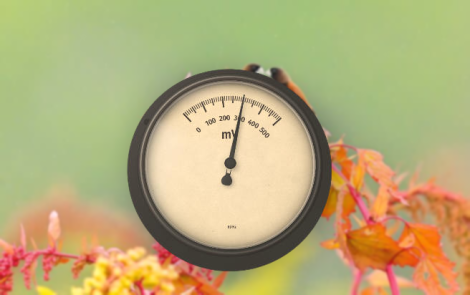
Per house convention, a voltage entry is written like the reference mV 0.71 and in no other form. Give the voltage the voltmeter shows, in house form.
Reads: mV 300
